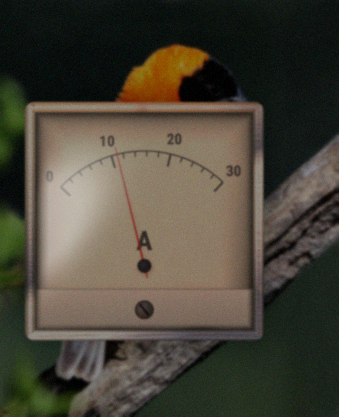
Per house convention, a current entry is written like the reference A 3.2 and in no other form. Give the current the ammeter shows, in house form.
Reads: A 11
